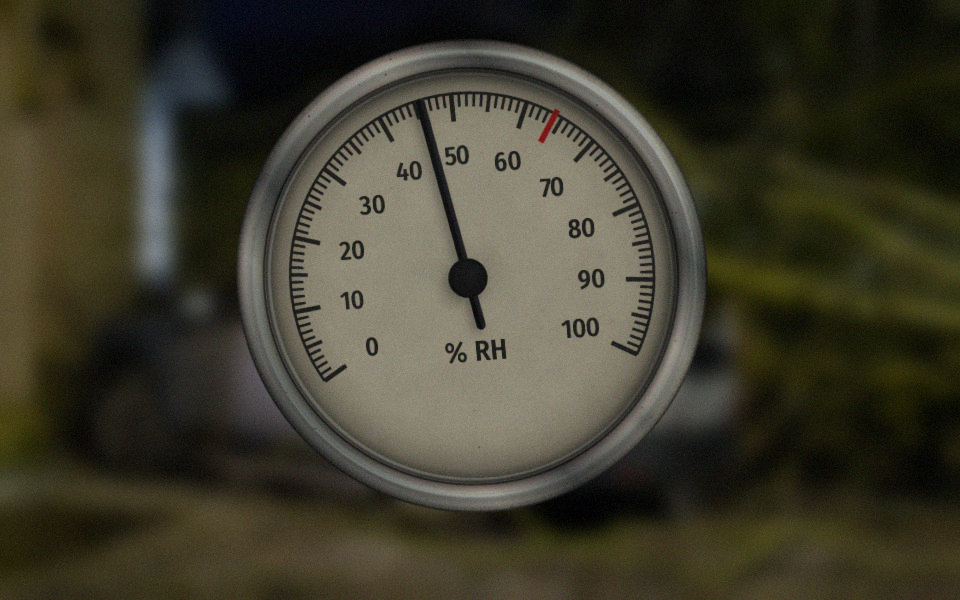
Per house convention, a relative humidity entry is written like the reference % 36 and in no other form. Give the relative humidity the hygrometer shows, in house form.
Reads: % 46
